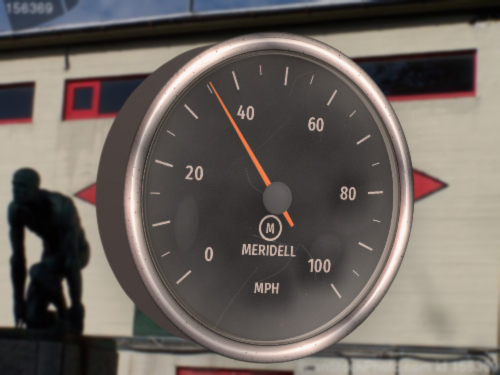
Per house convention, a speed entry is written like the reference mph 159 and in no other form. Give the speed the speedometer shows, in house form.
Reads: mph 35
